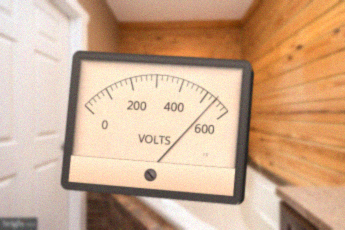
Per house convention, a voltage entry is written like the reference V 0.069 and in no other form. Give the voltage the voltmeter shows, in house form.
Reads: V 540
